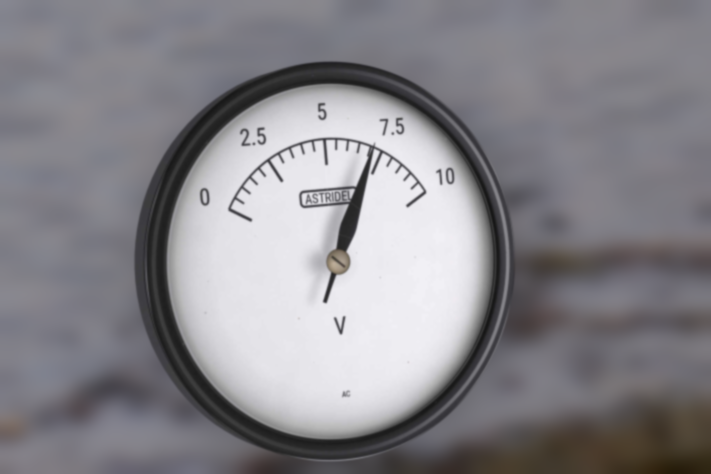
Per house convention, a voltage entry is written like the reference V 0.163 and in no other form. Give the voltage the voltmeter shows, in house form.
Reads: V 7
